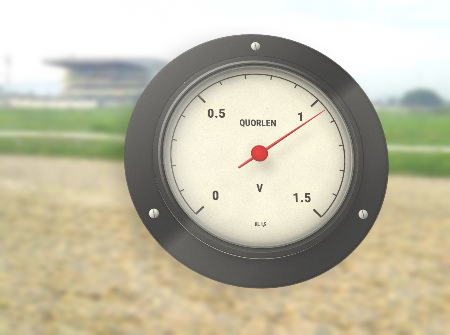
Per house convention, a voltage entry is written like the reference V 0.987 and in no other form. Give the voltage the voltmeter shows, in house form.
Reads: V 1.05
